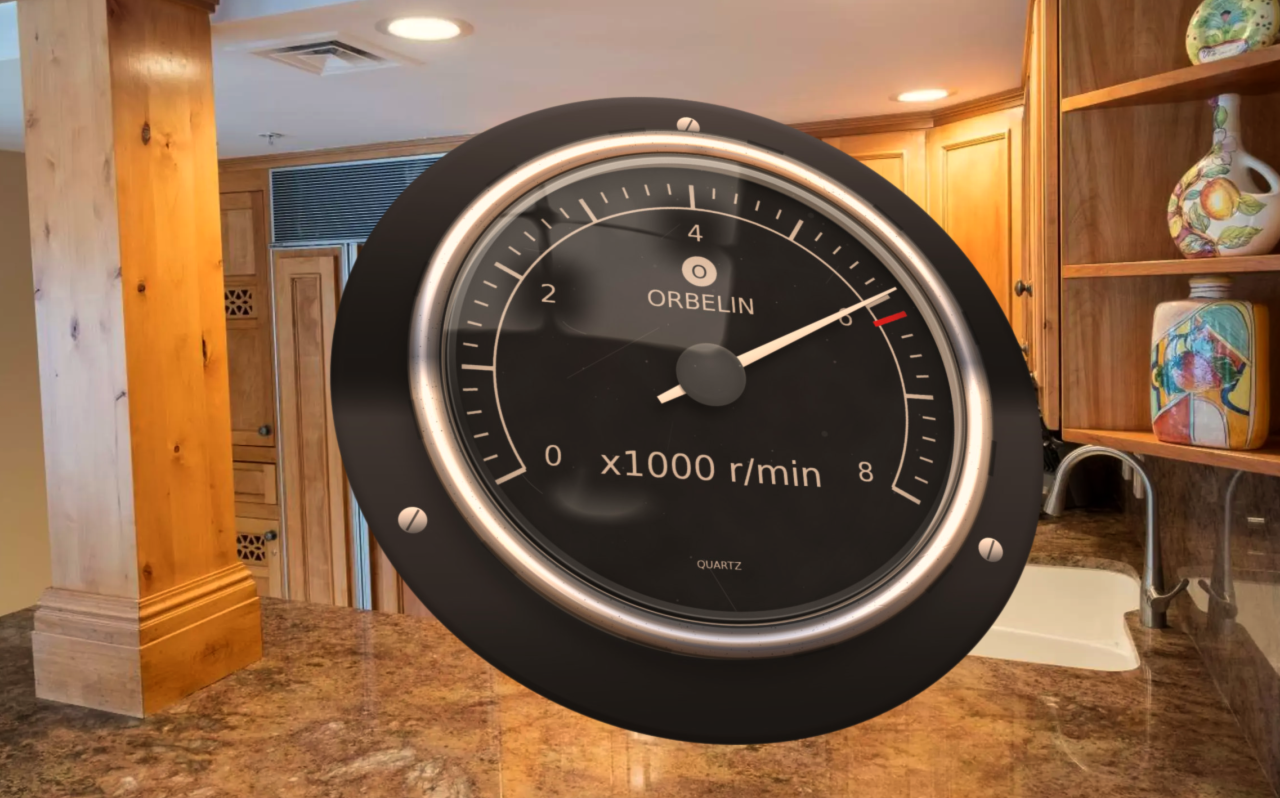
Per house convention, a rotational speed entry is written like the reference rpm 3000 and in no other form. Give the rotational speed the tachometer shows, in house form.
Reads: rpm 6000
